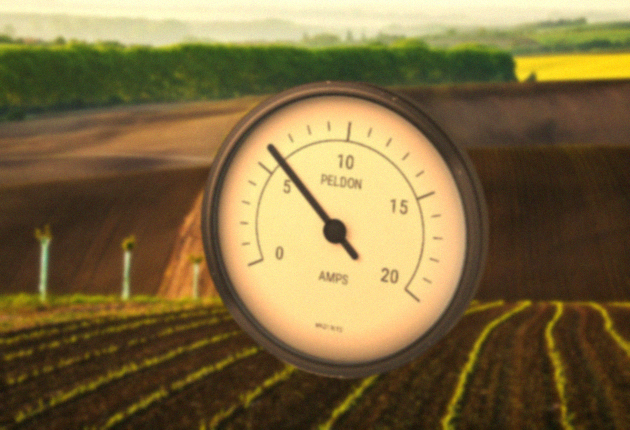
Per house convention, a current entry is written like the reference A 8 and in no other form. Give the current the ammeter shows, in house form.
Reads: A 6
